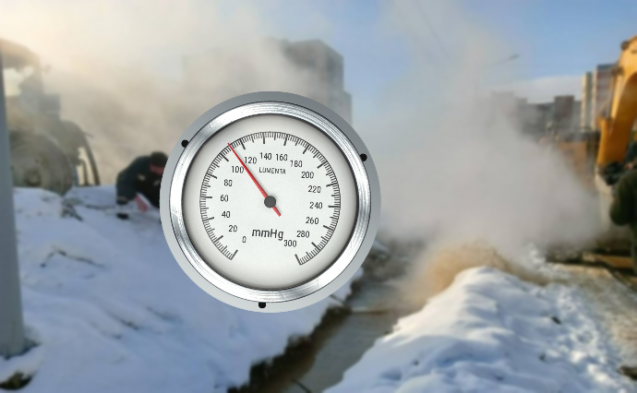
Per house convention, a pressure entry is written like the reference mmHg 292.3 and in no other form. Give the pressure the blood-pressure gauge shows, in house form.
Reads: mmHg 110
